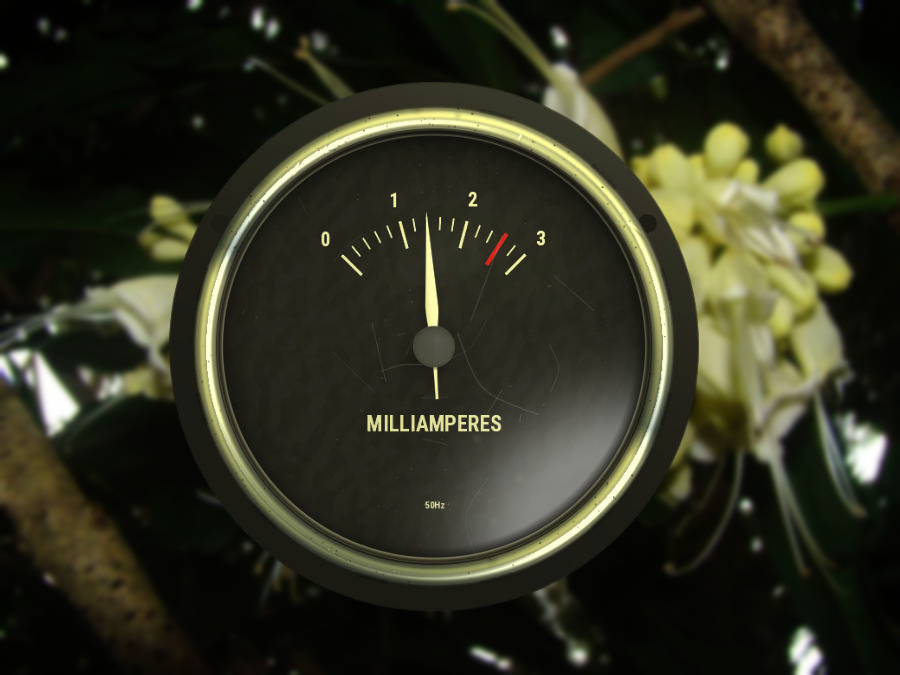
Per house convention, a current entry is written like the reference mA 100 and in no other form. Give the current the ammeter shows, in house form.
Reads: mA 1.4
